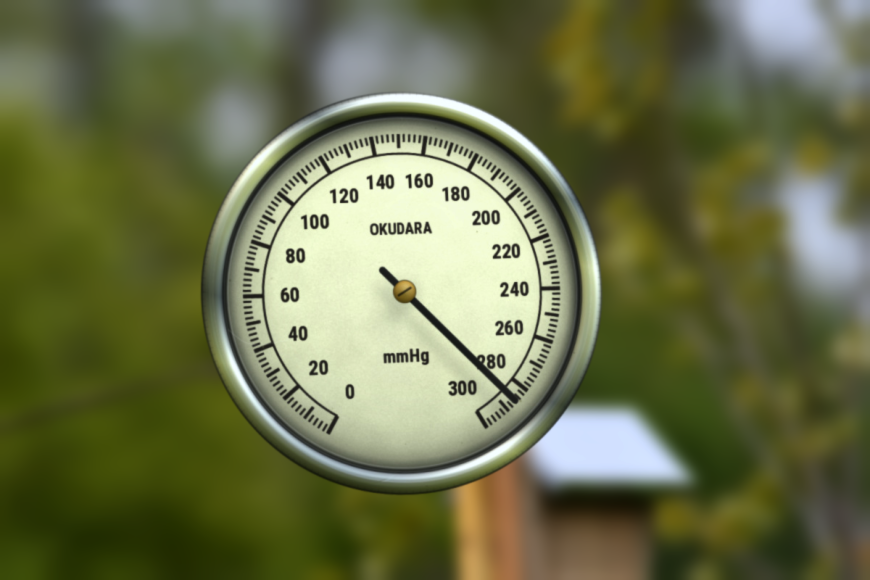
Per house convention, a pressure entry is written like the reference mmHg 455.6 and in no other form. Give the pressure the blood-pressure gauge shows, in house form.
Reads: mmHg 286
